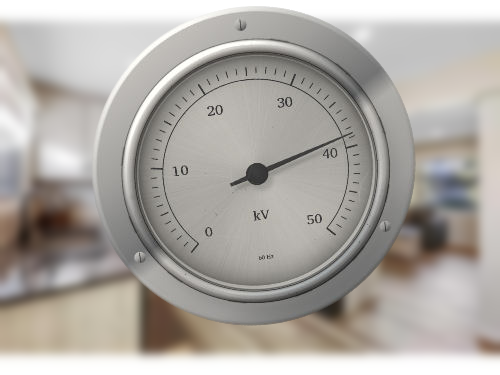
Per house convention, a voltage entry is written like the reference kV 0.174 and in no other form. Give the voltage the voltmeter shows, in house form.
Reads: kV 38.5
